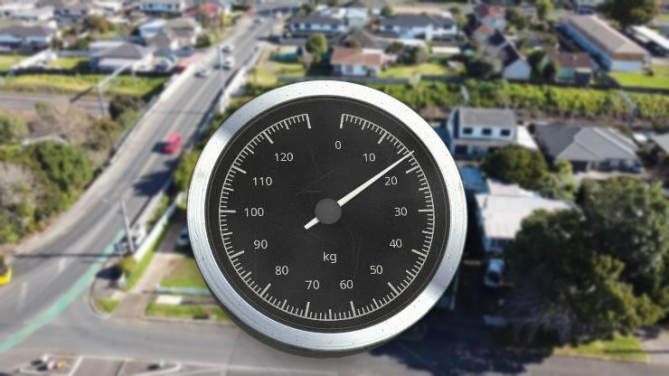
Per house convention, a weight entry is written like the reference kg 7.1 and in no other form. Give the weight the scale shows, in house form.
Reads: kg 17
